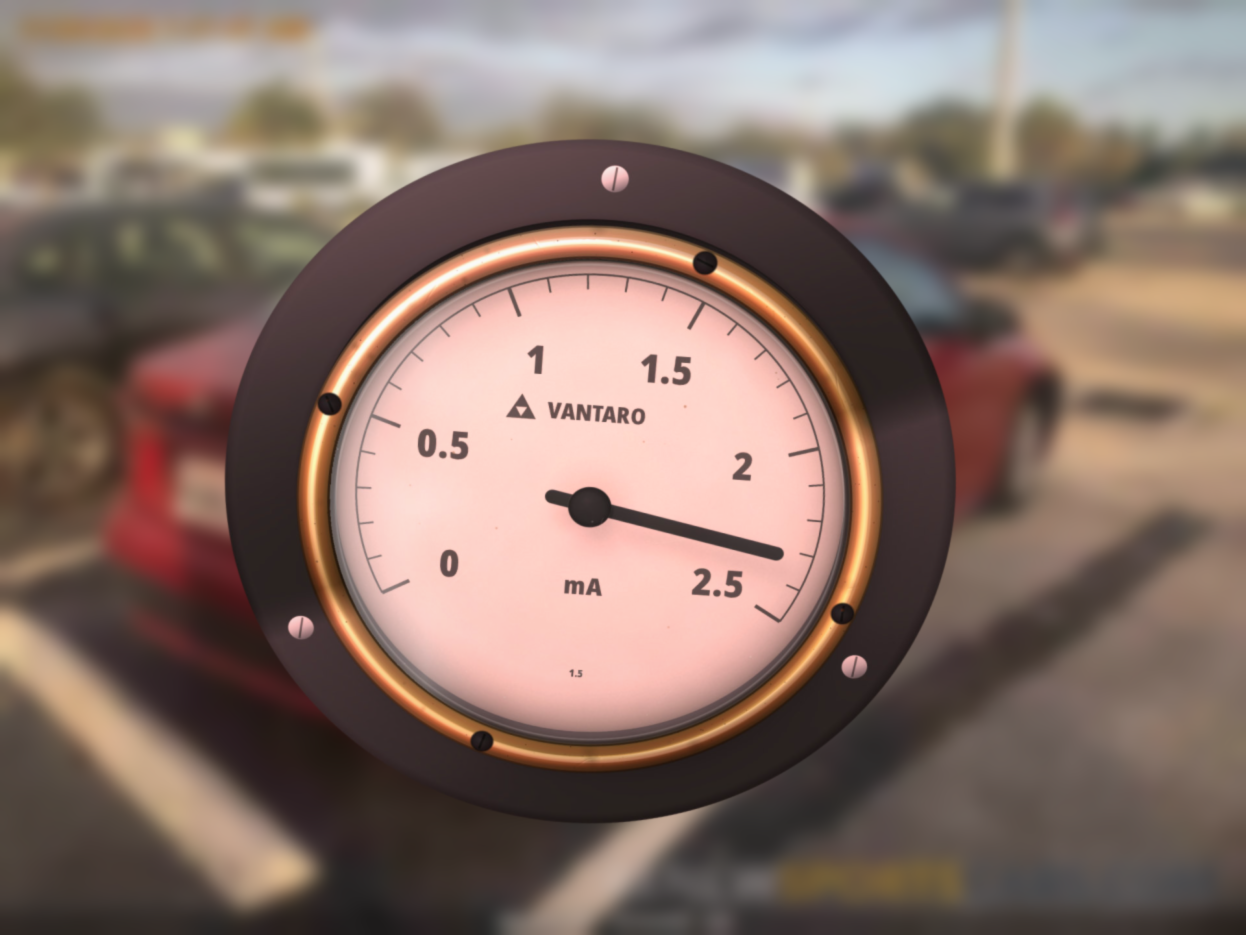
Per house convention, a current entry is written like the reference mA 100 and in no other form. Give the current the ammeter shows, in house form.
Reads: mA 2.3
